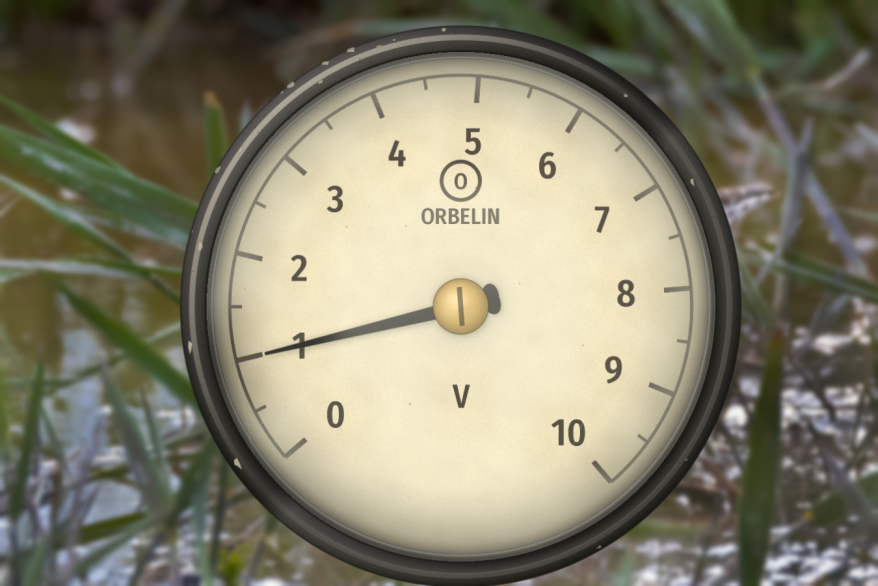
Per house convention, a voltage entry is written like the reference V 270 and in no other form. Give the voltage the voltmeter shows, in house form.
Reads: V 1
